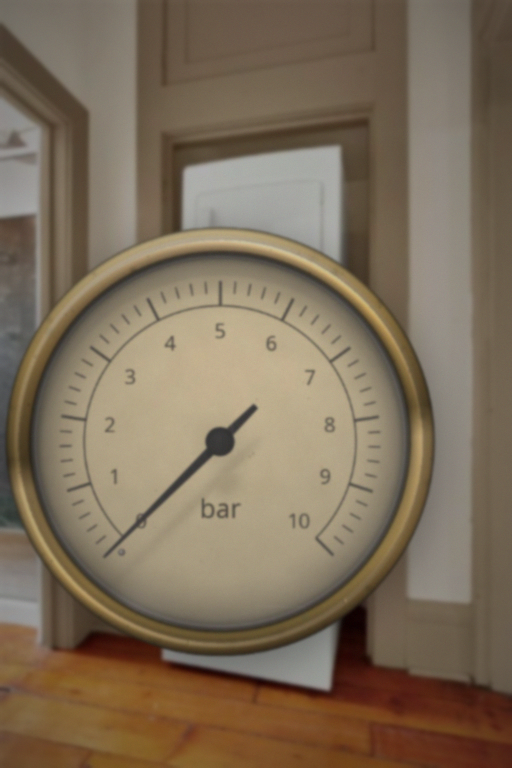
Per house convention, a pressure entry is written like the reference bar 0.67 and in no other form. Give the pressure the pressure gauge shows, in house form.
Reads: bar 0
